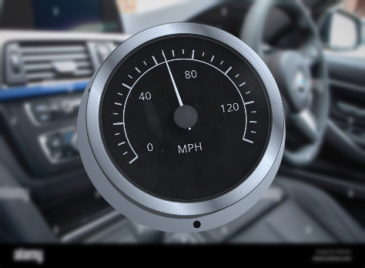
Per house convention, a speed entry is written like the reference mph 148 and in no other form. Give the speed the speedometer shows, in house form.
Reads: mph 65
